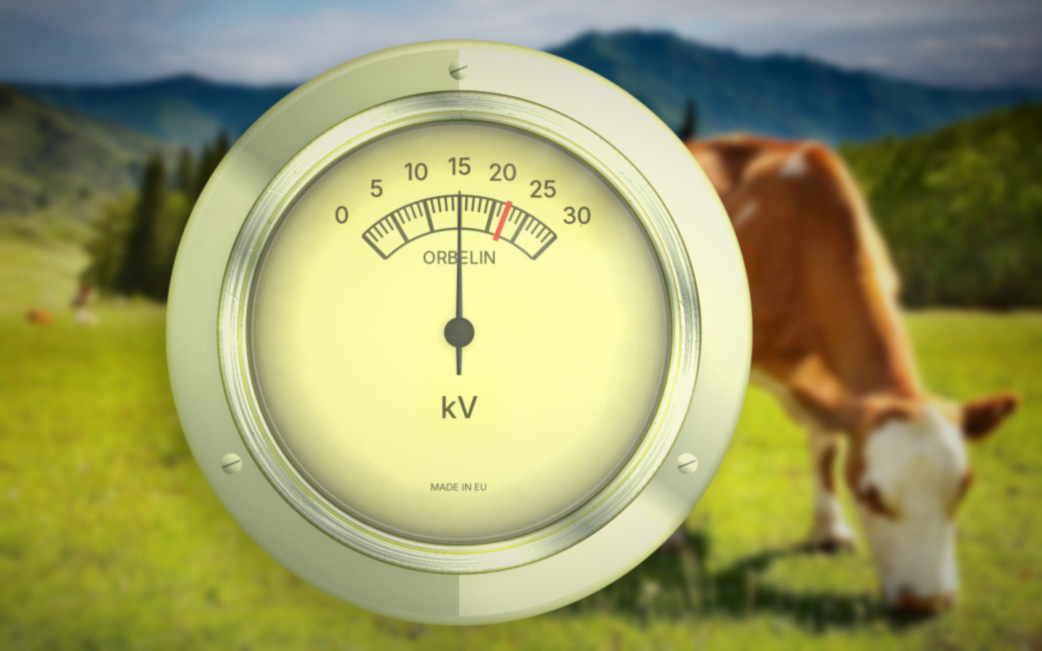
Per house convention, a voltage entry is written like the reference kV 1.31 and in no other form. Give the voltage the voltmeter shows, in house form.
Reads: kV 15
